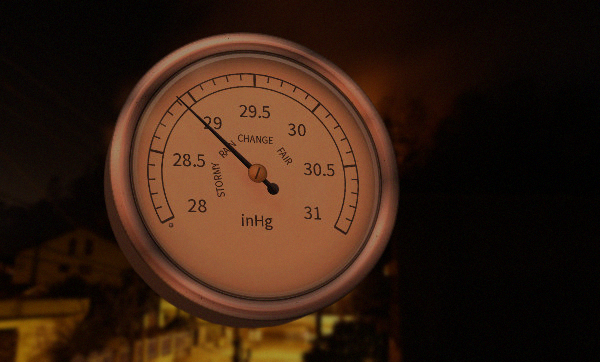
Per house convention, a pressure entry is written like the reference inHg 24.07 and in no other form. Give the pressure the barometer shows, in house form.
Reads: inHg 28.9
